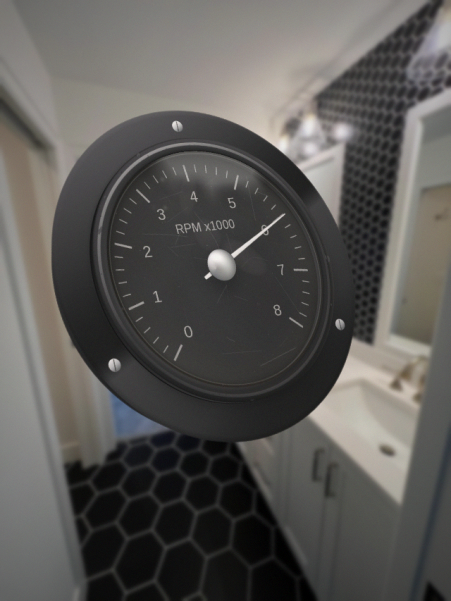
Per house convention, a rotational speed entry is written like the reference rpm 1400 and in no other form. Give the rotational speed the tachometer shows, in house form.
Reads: rpm 6000
